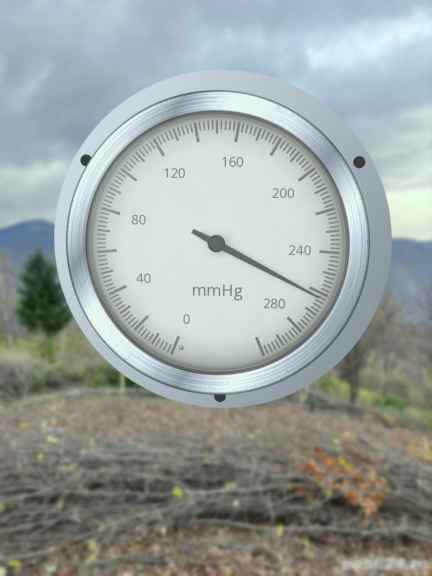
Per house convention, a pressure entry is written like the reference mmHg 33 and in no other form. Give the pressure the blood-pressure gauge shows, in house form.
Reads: mmHg 262
